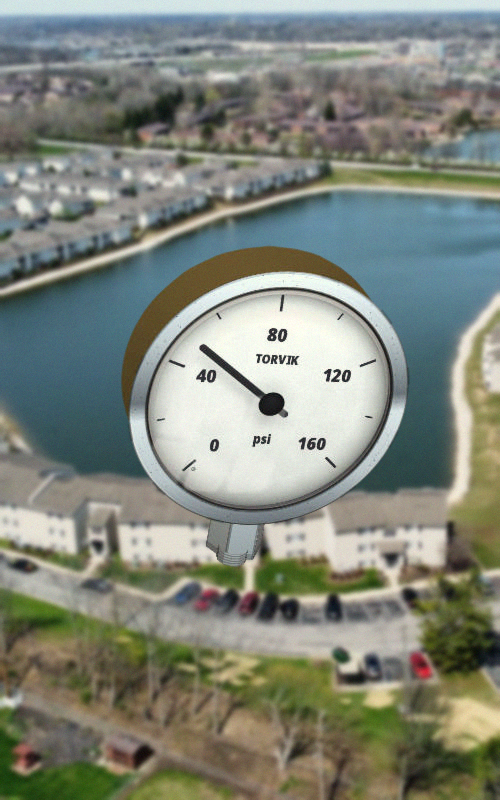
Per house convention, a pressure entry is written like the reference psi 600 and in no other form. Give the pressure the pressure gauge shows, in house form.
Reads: psi 50
